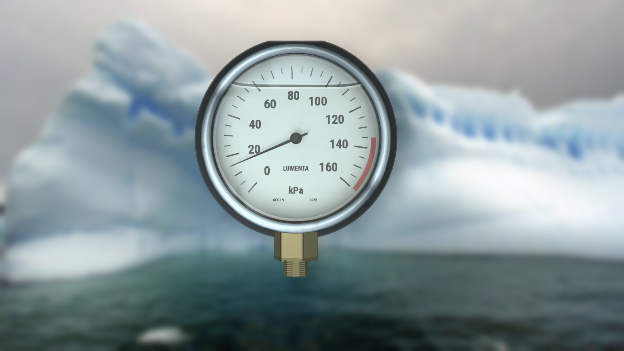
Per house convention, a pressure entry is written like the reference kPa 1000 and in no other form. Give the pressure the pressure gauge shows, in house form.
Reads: kPa 15
